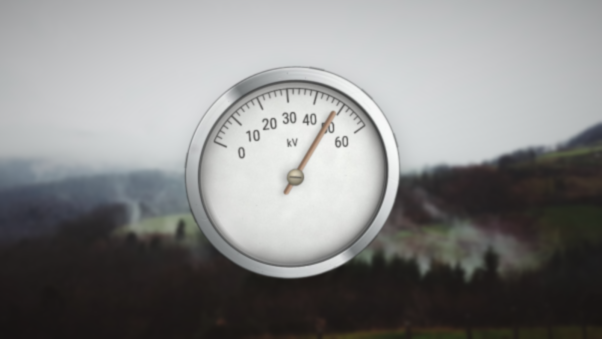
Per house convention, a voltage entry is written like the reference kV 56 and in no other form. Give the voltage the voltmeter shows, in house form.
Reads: kV 48
